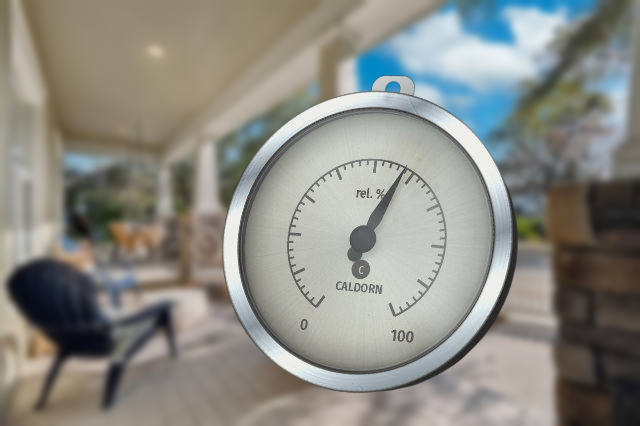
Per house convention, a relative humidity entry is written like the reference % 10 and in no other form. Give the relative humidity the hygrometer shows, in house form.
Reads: % 58
